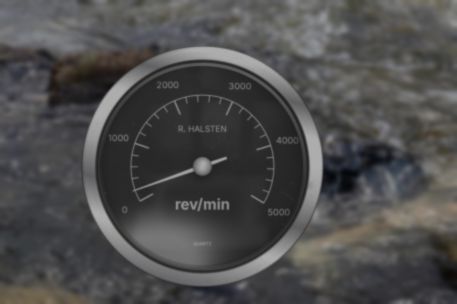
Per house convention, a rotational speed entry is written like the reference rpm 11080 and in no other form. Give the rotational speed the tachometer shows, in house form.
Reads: rpm 200
